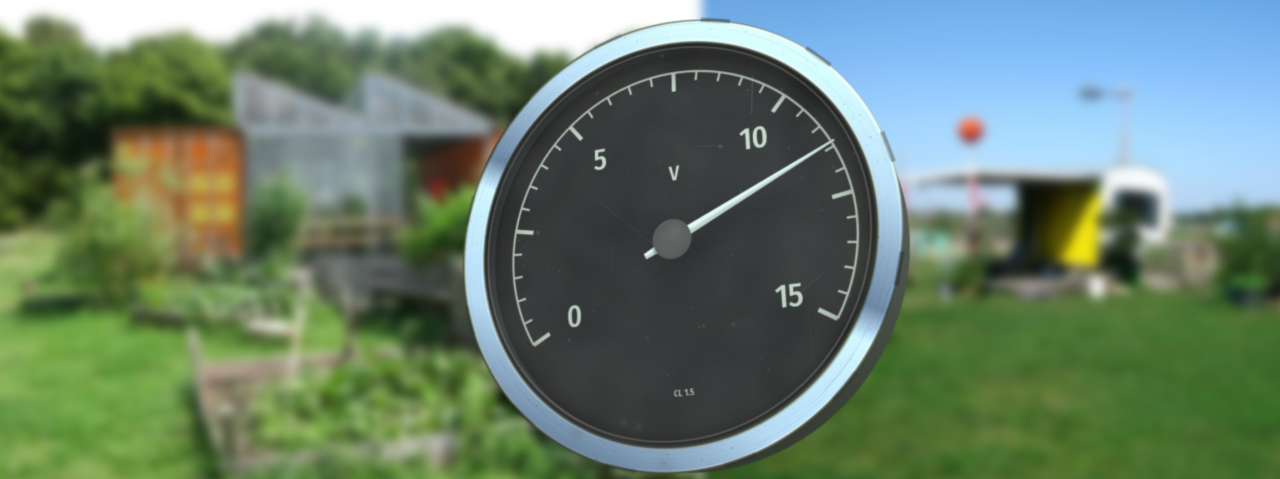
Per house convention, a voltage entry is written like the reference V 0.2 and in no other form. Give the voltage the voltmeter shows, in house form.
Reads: V 11.5
